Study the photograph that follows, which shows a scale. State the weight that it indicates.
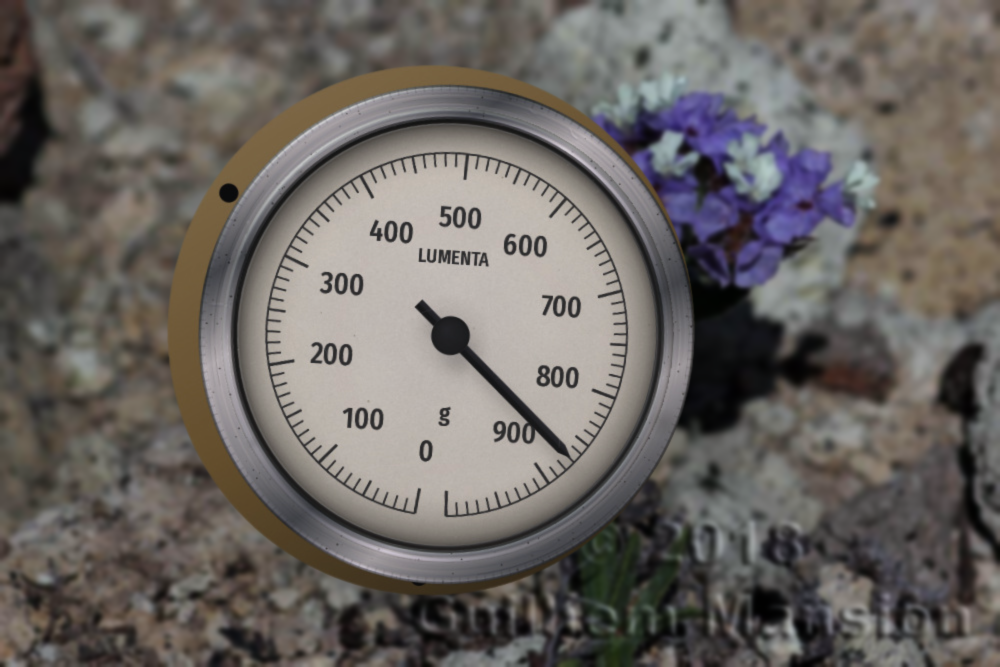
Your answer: 870 g
